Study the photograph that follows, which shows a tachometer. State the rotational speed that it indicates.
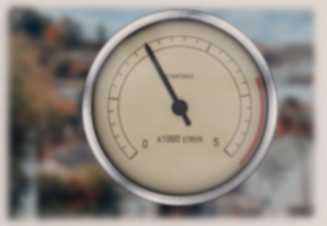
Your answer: 2000 rpm
